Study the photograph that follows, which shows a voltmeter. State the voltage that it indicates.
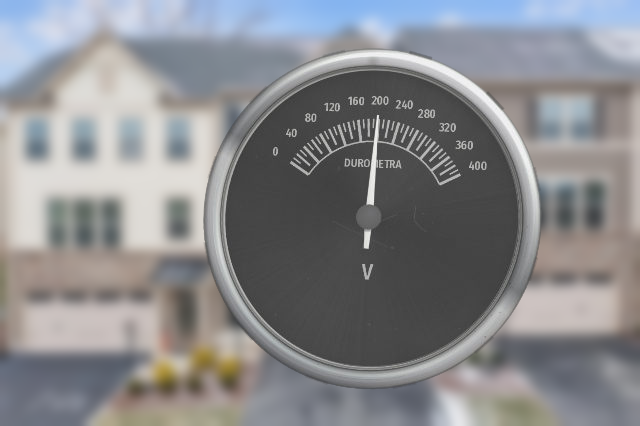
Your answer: 200 V
